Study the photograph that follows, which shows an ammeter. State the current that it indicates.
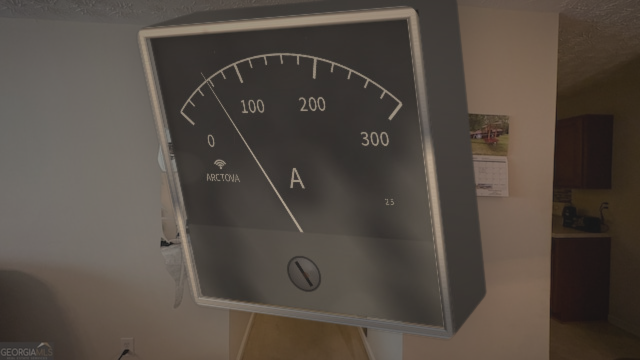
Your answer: 60 A
